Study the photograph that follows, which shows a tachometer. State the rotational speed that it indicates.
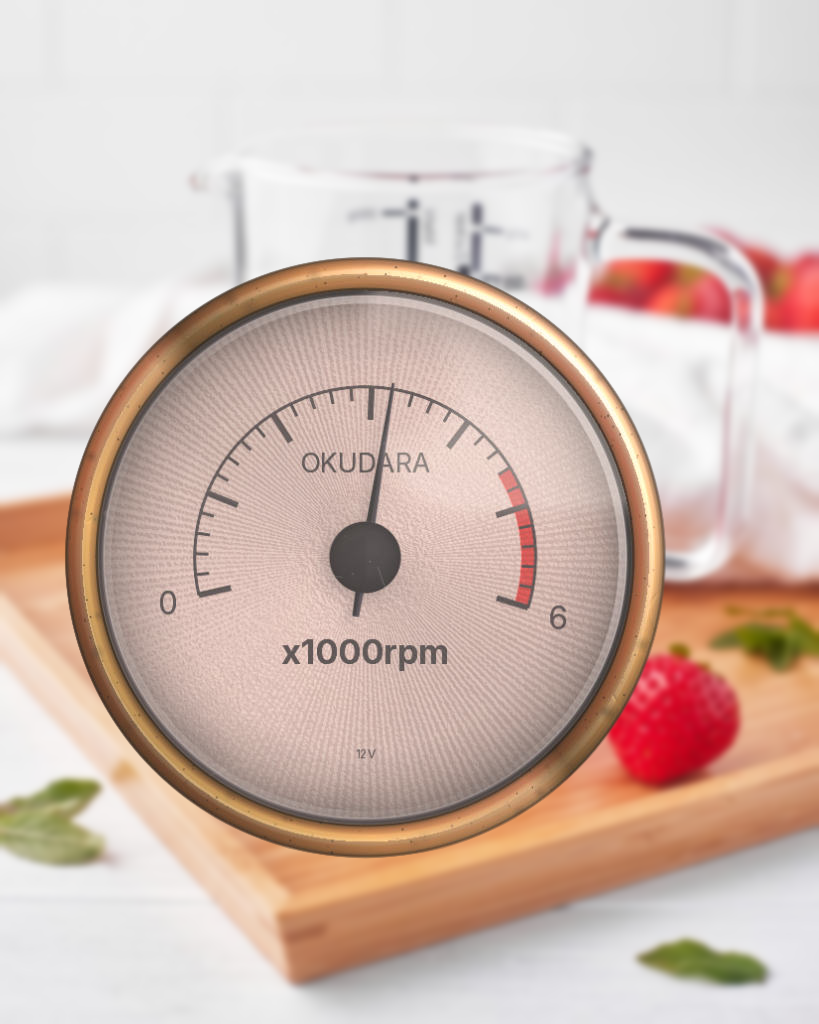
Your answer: 3200 rpm
